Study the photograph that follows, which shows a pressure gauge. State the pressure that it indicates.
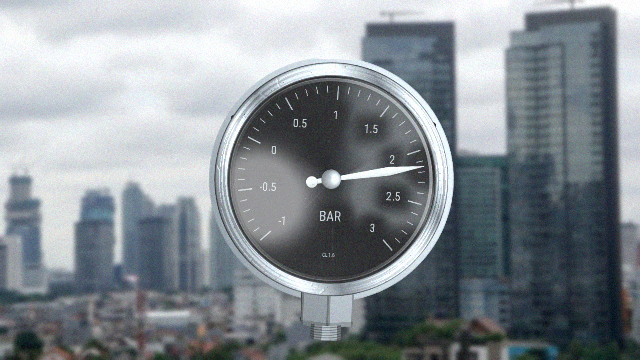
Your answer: 2.15 bar
